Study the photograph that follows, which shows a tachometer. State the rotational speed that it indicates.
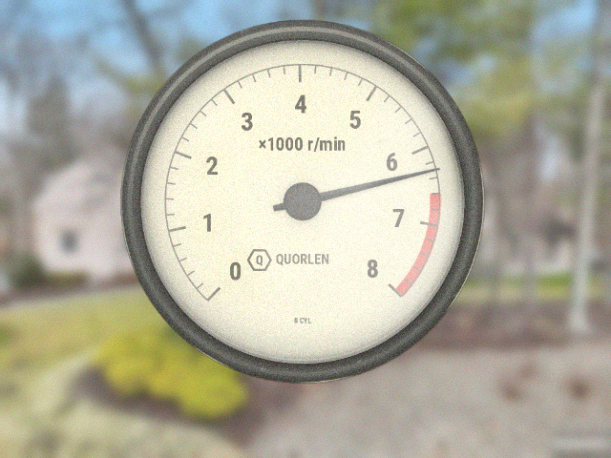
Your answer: 6300 rpm
